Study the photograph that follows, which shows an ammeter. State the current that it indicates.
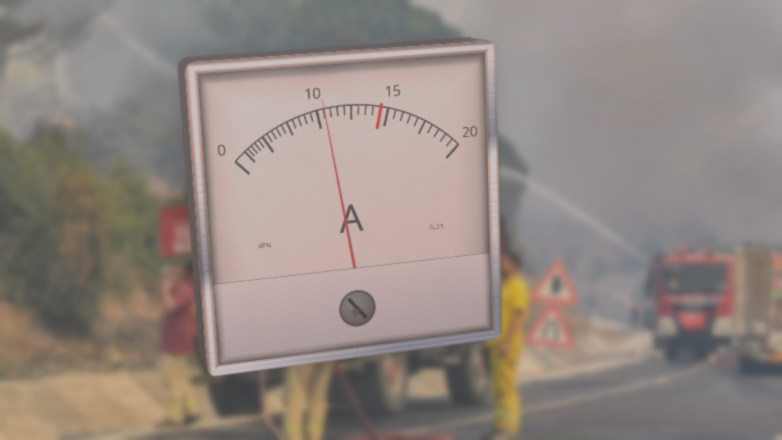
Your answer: 10.5 A
